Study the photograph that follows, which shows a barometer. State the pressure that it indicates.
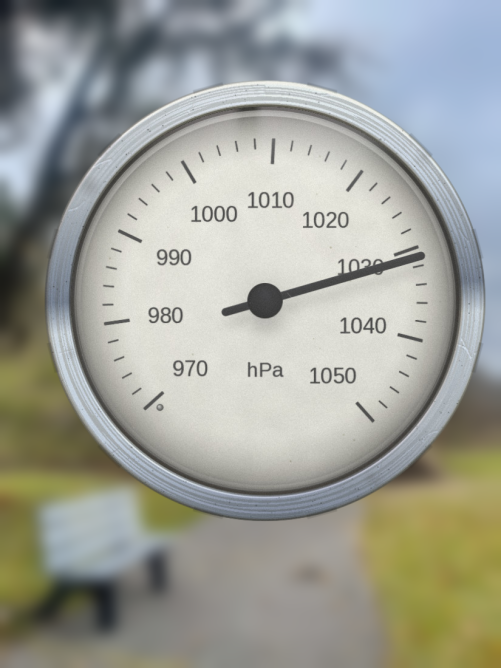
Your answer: 1031 hPa
